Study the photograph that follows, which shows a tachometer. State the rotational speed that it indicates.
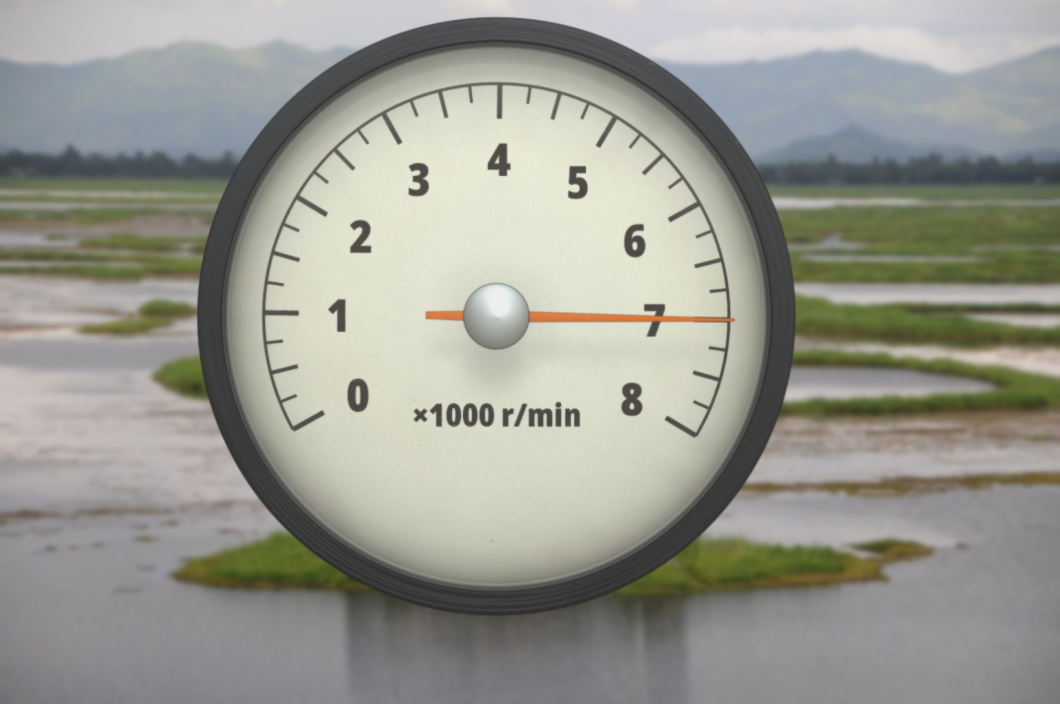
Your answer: 7000 rpm
